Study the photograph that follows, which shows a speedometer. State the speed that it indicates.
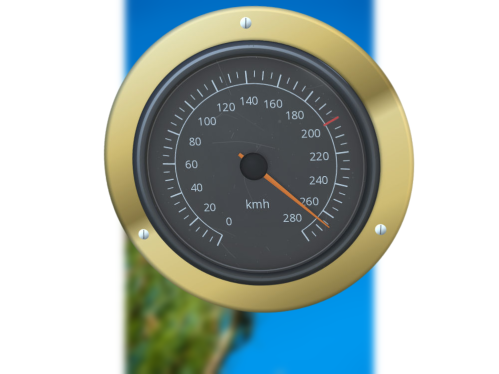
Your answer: 265 km/h
